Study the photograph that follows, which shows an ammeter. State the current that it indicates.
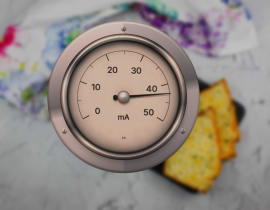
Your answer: 42.5 mA
